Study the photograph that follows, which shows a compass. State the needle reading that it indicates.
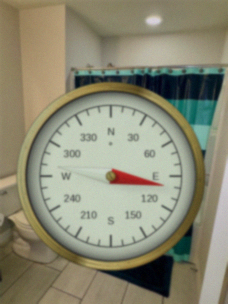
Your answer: 100 °
